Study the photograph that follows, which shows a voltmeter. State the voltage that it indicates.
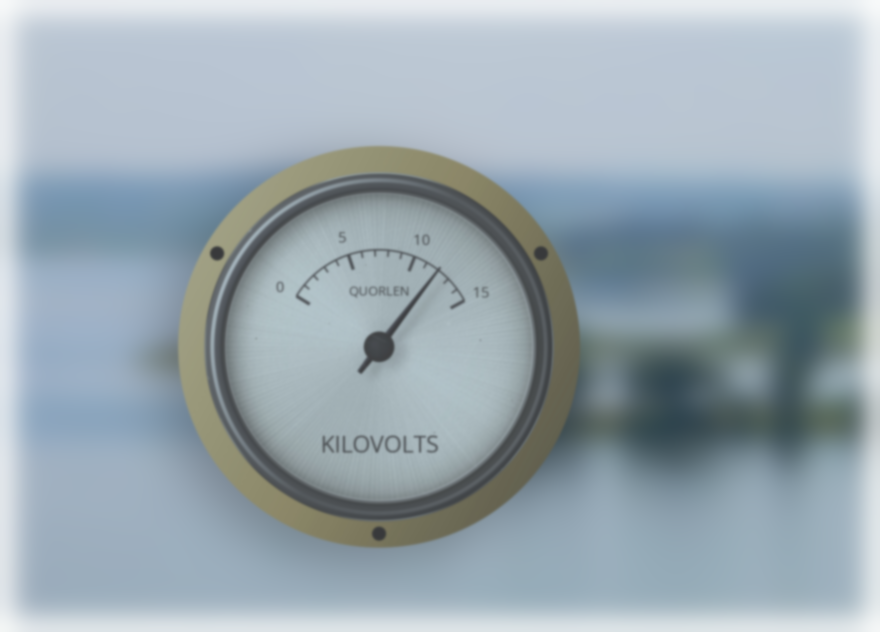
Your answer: 12 kV
